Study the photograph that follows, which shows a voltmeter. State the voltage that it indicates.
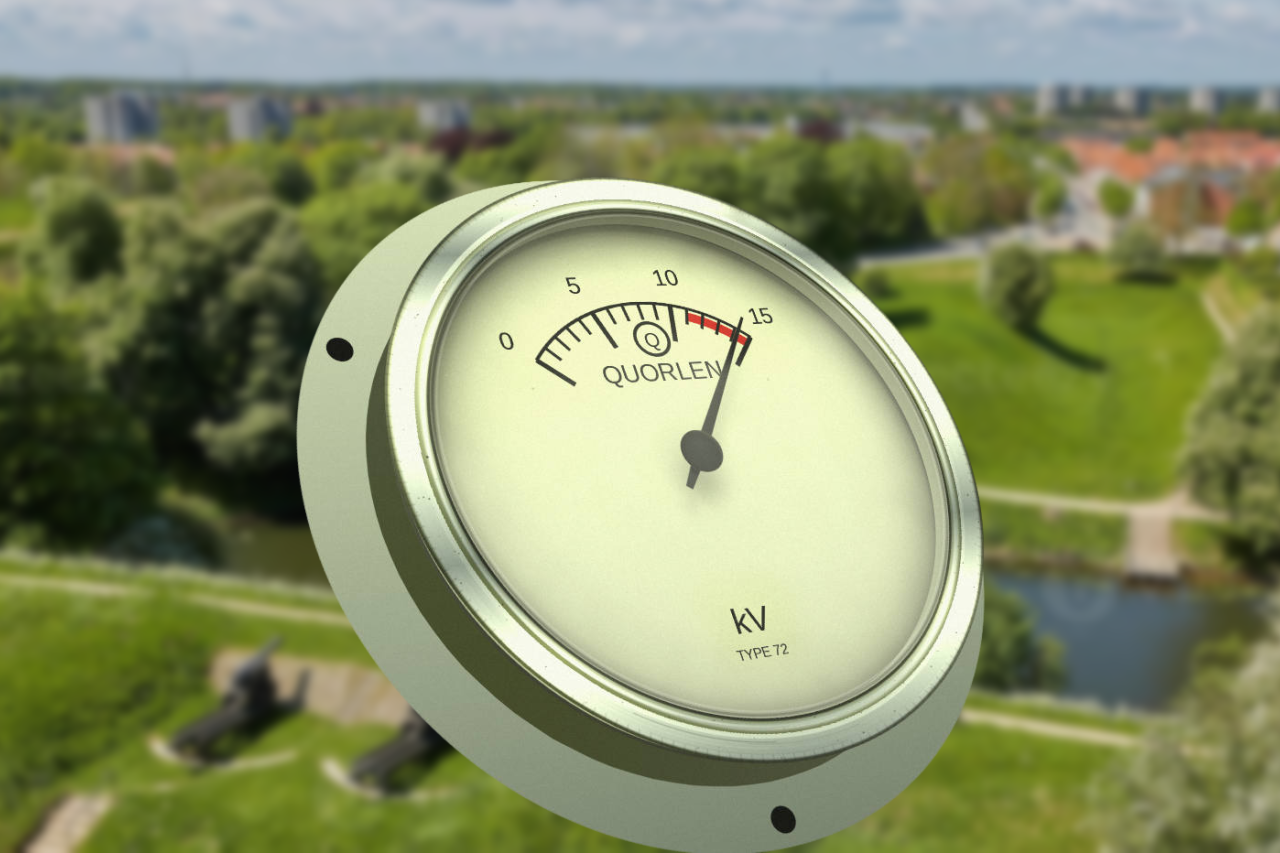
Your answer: 14 kV
